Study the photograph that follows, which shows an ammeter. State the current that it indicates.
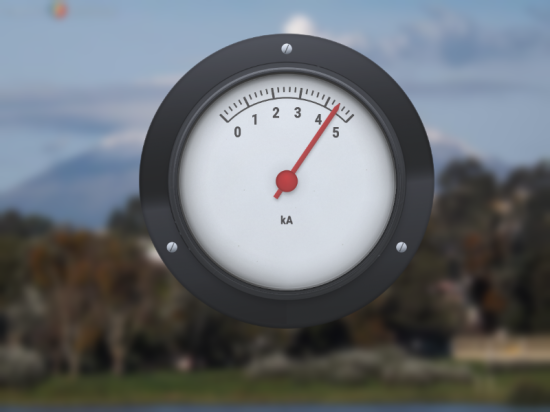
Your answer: 4.4 kA
